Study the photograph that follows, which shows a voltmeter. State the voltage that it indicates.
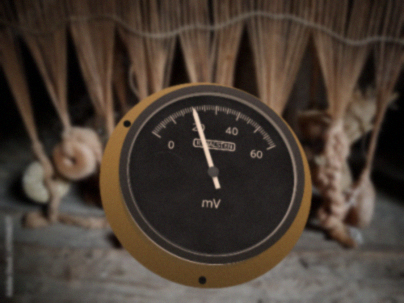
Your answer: 20 mV
